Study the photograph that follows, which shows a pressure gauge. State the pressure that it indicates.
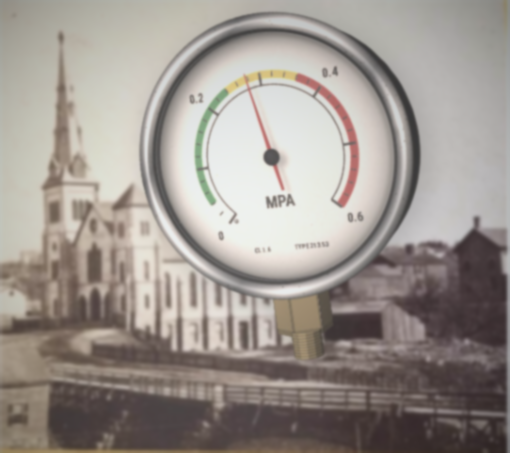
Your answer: 0.28 MPa
